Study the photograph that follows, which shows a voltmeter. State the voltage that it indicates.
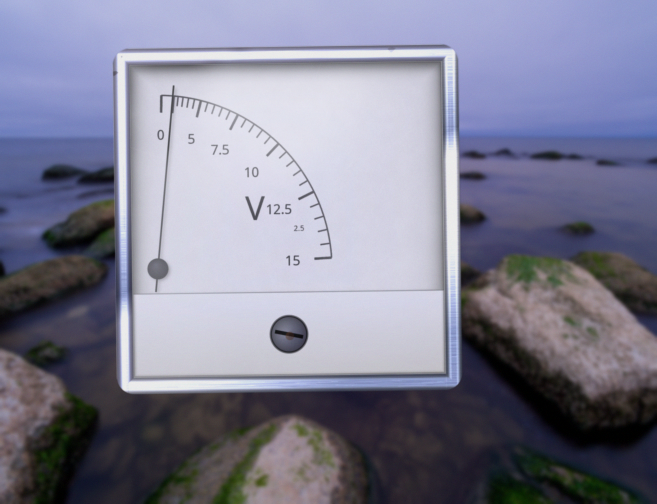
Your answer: 2.5 V
